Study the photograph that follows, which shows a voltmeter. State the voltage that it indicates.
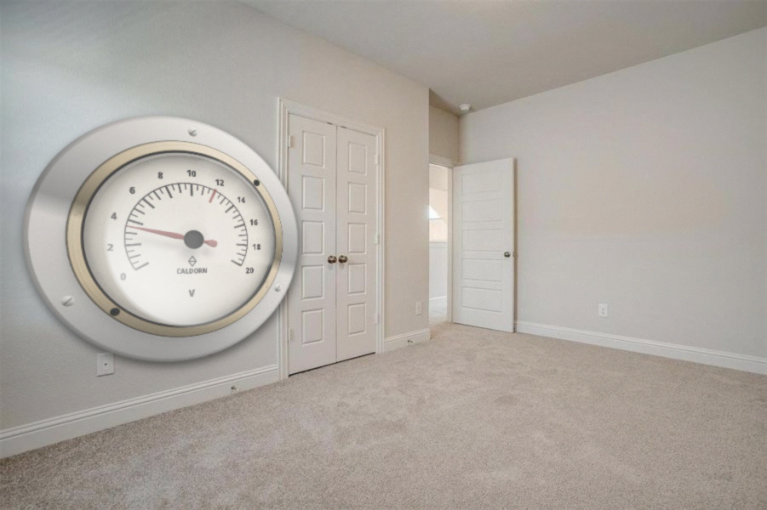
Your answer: 3.5 V
